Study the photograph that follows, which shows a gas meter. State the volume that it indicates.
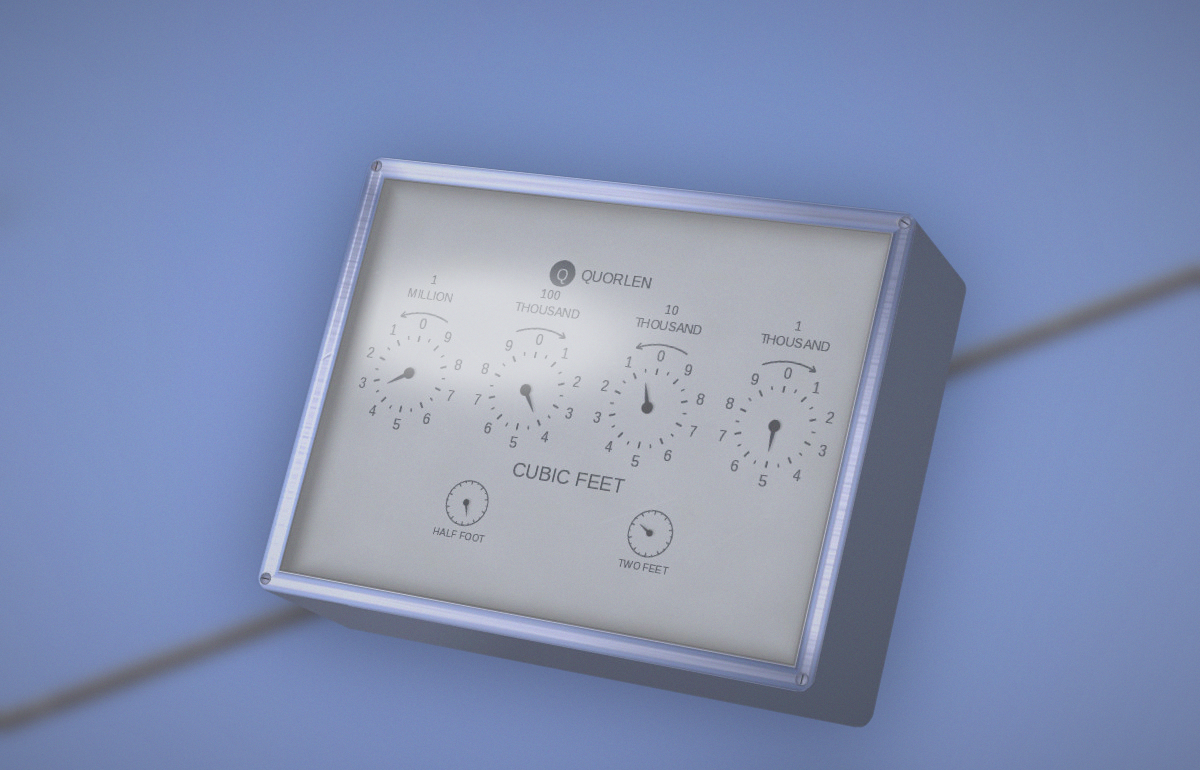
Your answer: 340500 ft³
